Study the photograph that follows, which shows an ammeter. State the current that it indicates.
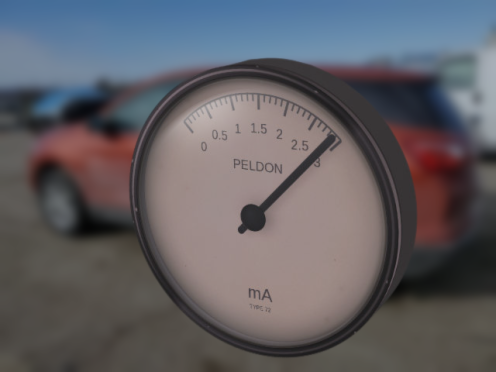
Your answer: 2.9 mA
